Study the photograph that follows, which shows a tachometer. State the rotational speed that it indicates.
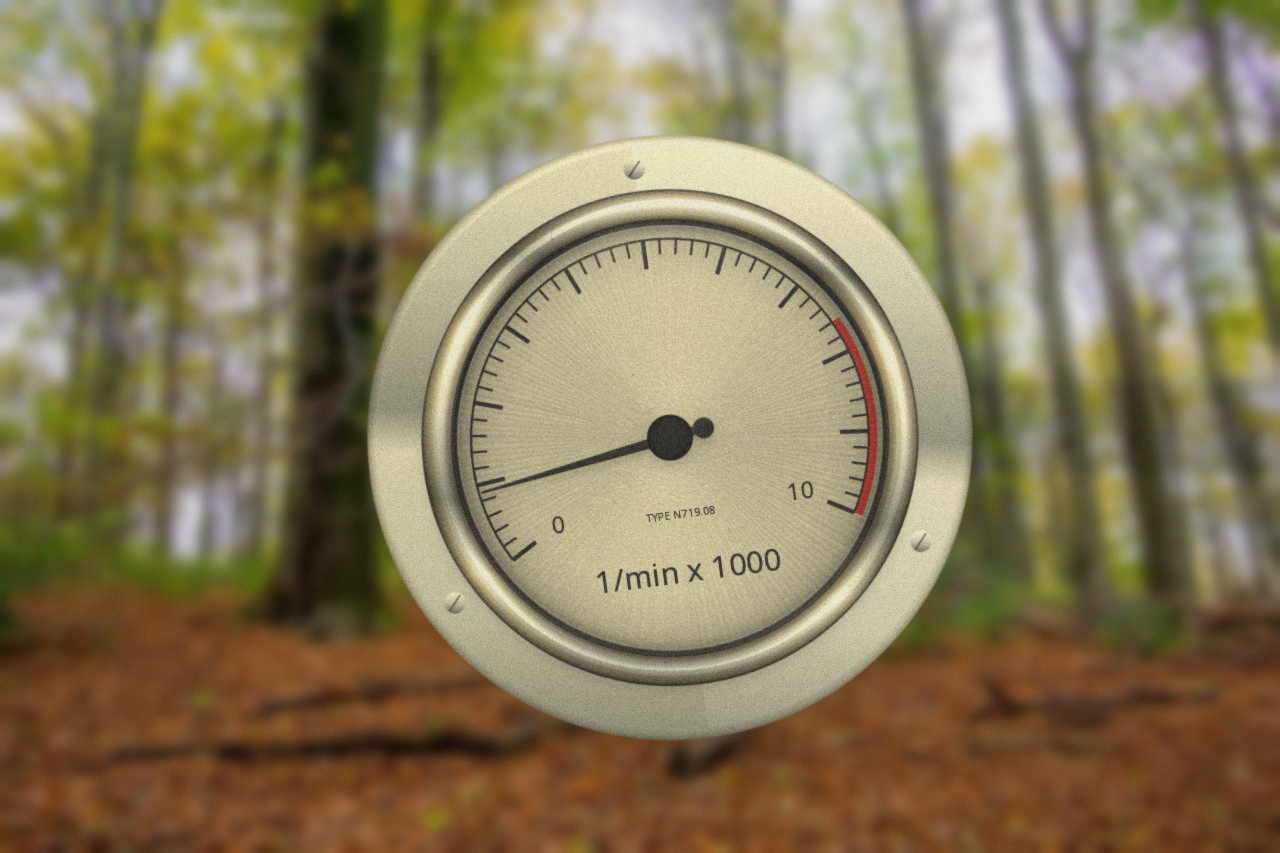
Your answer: 900 rpm
